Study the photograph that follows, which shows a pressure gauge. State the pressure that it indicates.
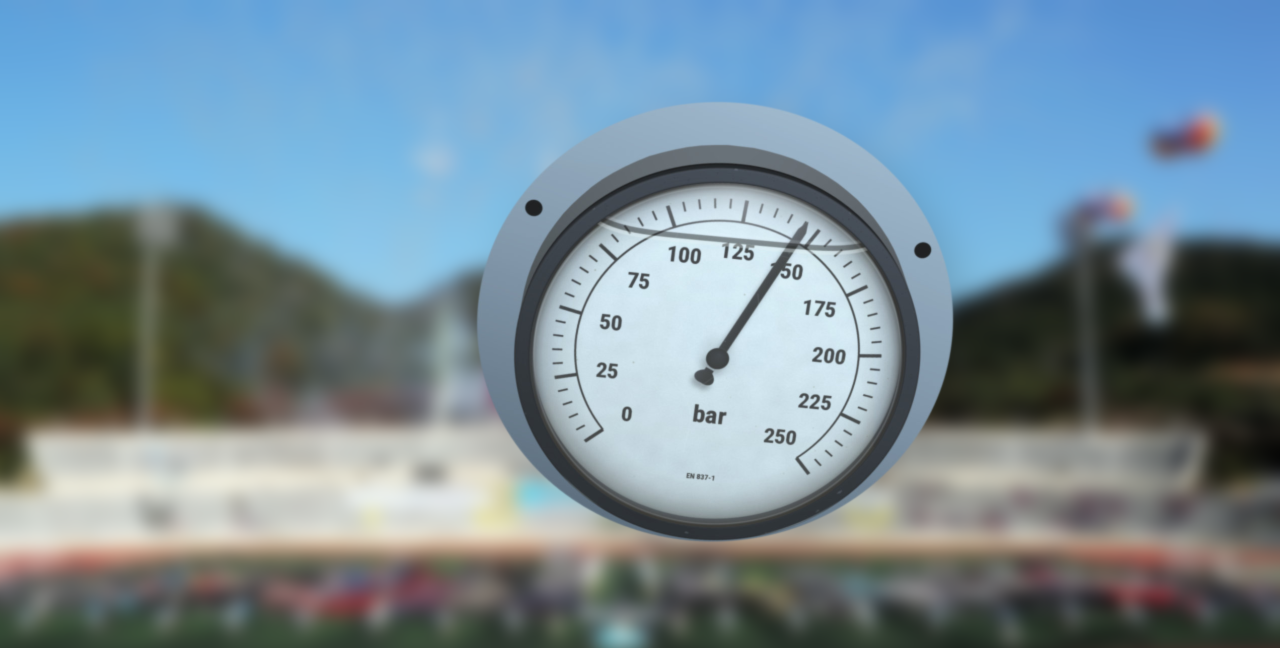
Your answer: 145 bar
